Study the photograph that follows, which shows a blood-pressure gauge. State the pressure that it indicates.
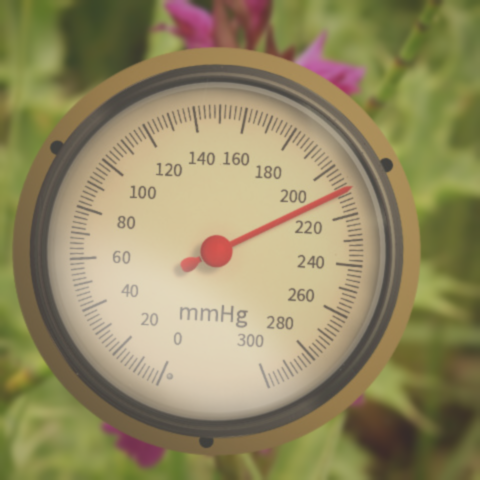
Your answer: 210 mmHg
